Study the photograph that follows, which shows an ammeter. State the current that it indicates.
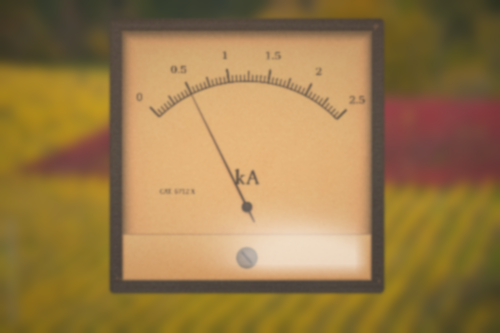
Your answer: 0.5 kA
